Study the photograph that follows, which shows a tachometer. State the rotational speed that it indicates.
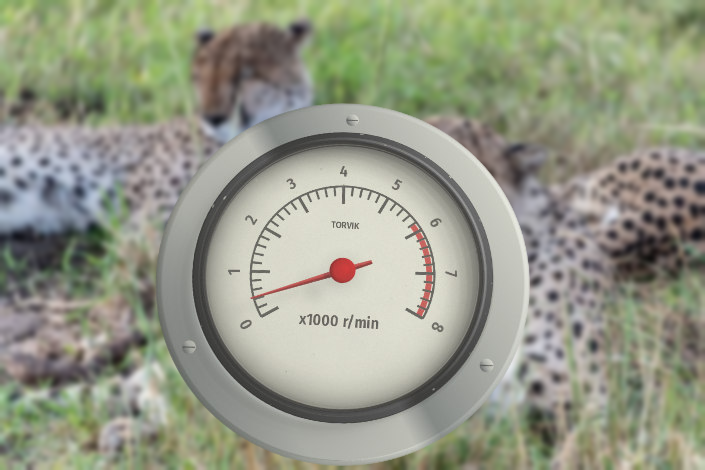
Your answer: 400 rpm
